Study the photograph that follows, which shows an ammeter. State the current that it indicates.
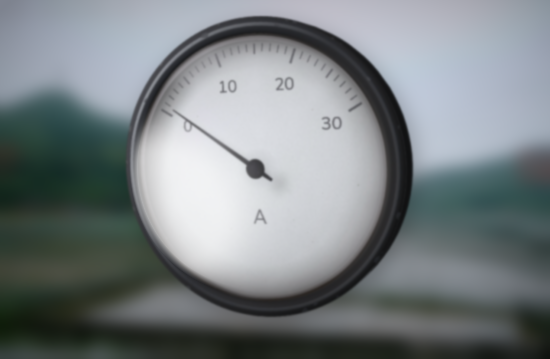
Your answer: 1 A
